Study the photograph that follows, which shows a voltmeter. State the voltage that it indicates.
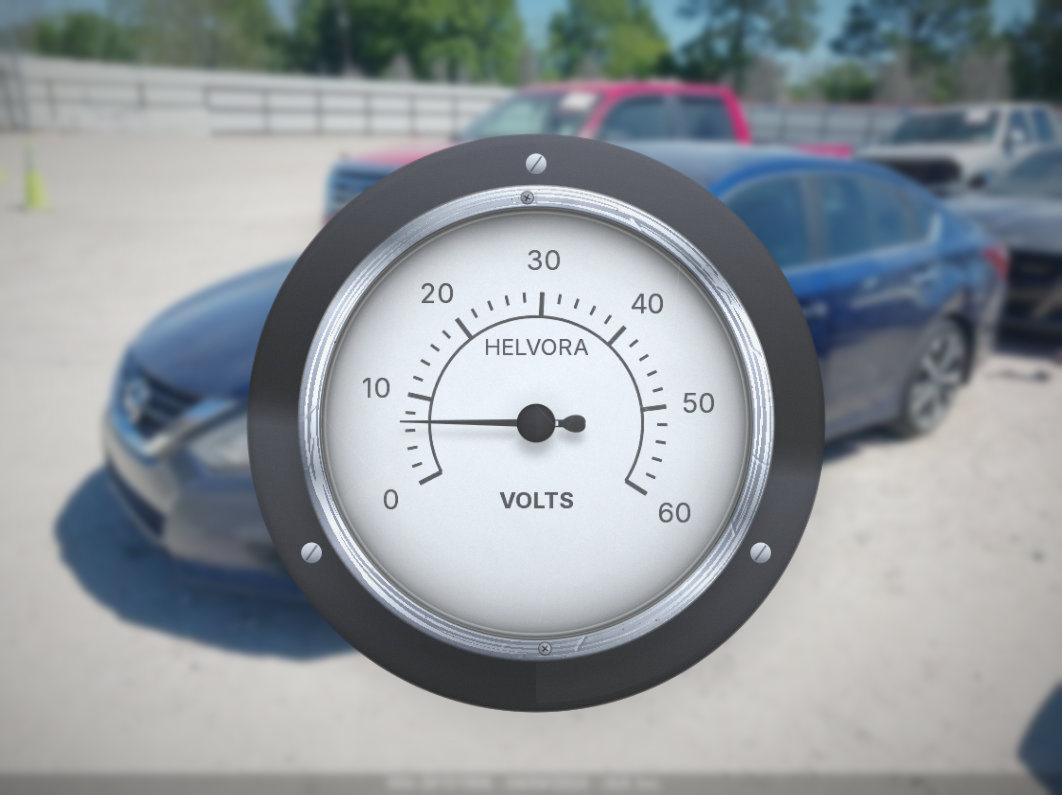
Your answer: 7 V
